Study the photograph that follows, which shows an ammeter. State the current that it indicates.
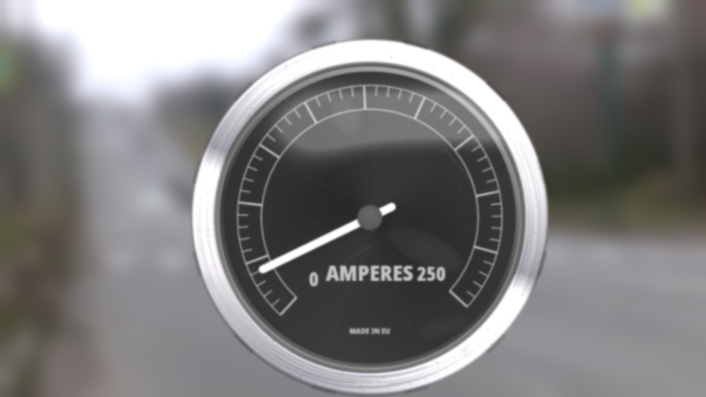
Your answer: 20 A
